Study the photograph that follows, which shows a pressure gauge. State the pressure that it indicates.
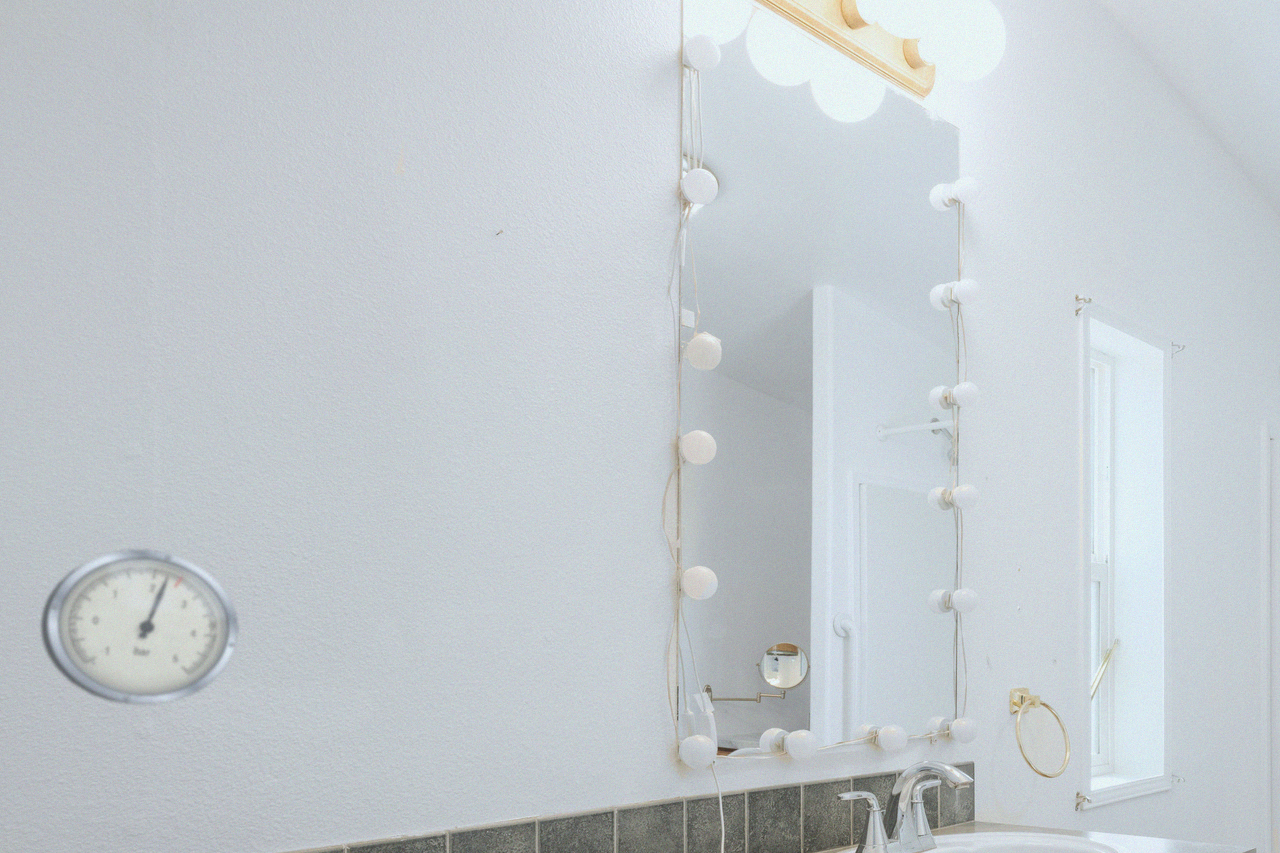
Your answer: 2.25 bar
